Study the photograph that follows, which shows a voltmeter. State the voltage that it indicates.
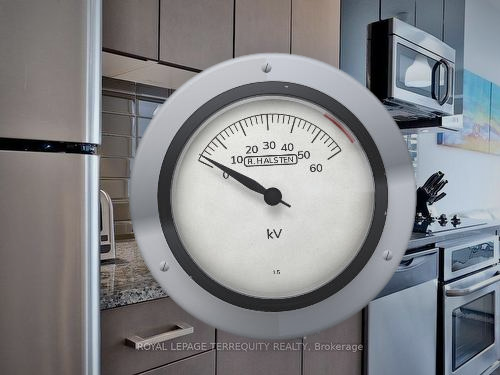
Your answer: 2 kV
